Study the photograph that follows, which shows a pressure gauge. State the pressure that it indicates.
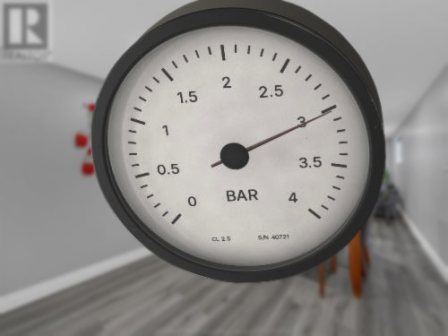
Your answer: 3 bar
